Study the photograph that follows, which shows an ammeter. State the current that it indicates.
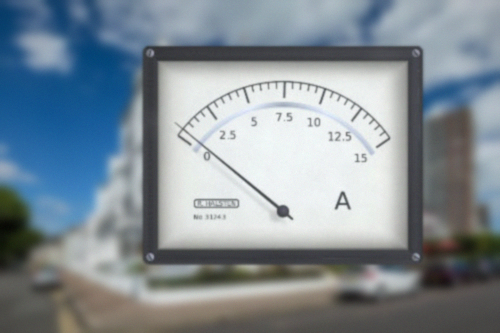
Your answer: 0.5 A
